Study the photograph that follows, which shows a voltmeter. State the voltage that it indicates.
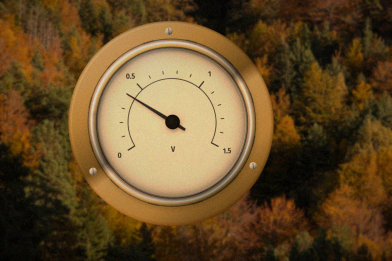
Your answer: 0.4 V
